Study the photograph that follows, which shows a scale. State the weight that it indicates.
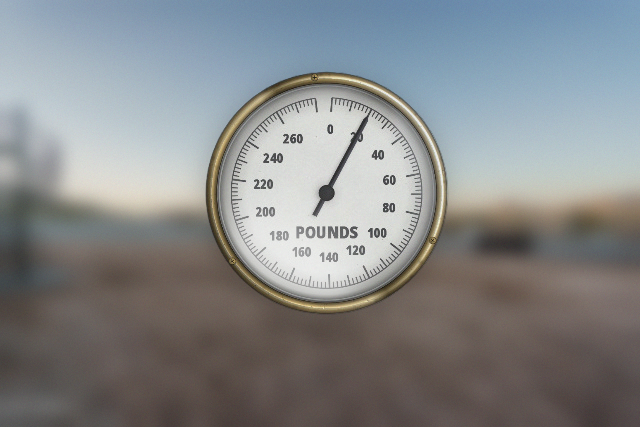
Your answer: 20 lb
